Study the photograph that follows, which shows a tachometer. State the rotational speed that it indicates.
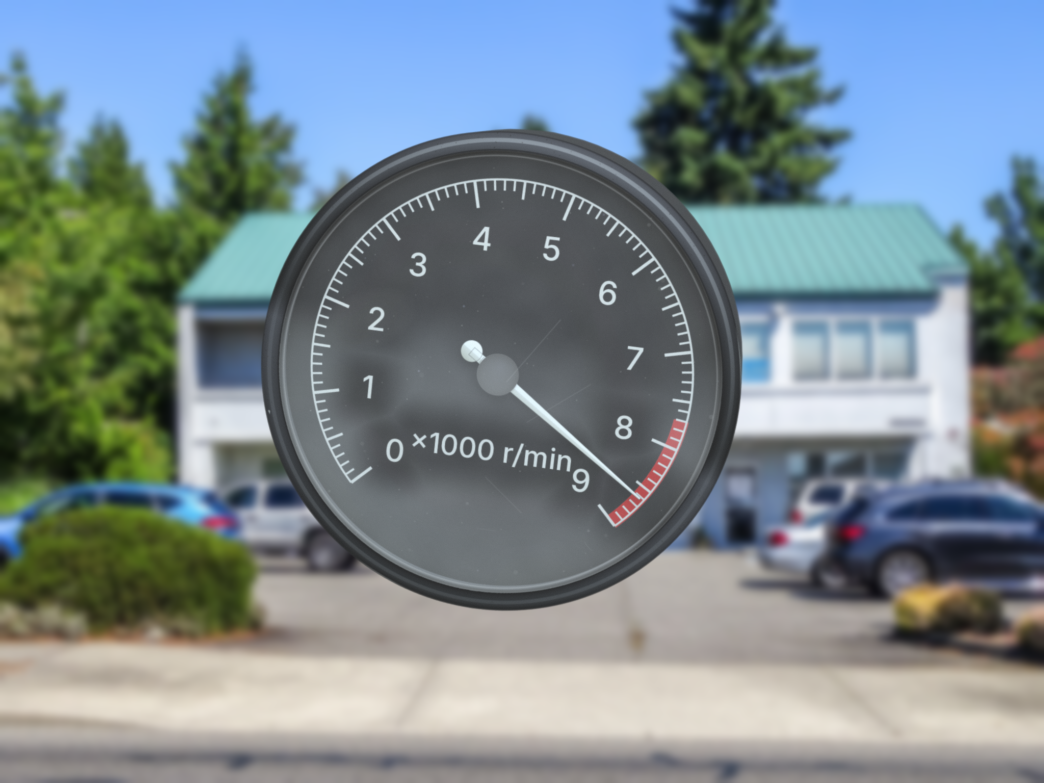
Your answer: 8600 rpm
